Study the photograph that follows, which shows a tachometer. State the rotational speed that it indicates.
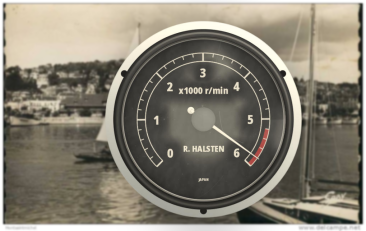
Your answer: 5800 rpm
